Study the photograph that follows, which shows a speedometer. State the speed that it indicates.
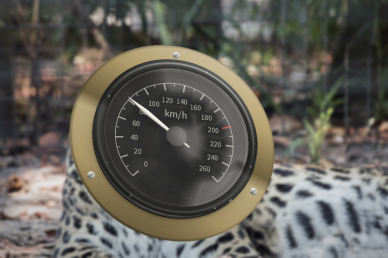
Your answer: 80 km/h
